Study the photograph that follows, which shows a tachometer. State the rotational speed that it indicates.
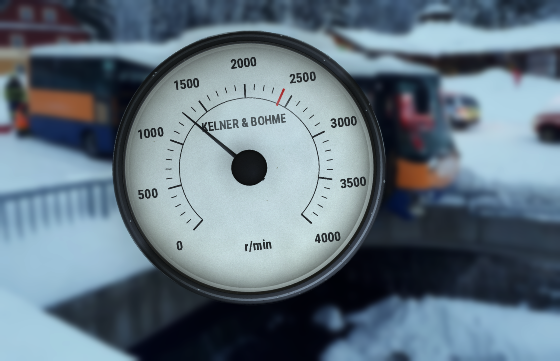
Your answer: 1300 rpm
